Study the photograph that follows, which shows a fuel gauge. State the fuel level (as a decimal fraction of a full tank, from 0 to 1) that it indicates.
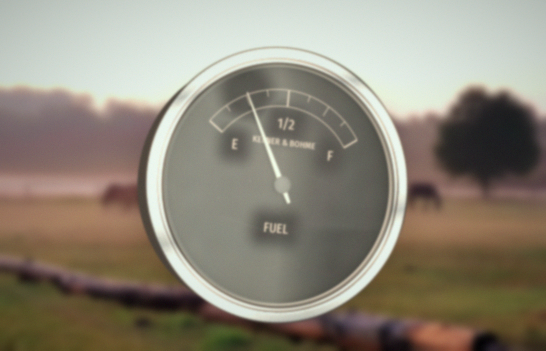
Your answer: 0.25
